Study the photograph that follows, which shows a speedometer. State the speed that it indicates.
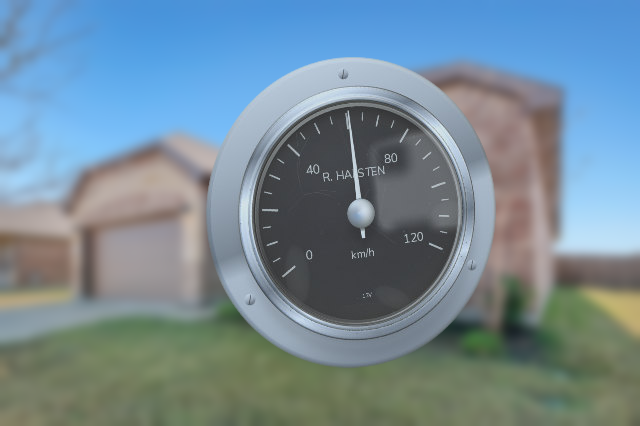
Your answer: 60 km/h
